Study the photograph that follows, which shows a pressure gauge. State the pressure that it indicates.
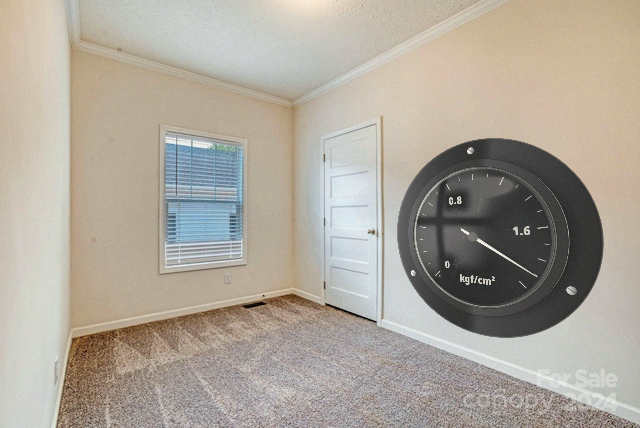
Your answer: 1.9 kg/cm²
